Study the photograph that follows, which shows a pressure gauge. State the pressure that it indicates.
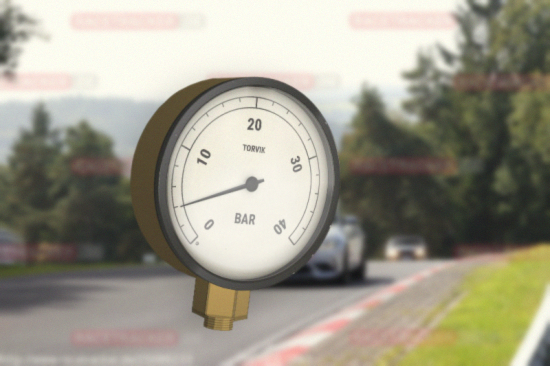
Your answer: 4 bar
